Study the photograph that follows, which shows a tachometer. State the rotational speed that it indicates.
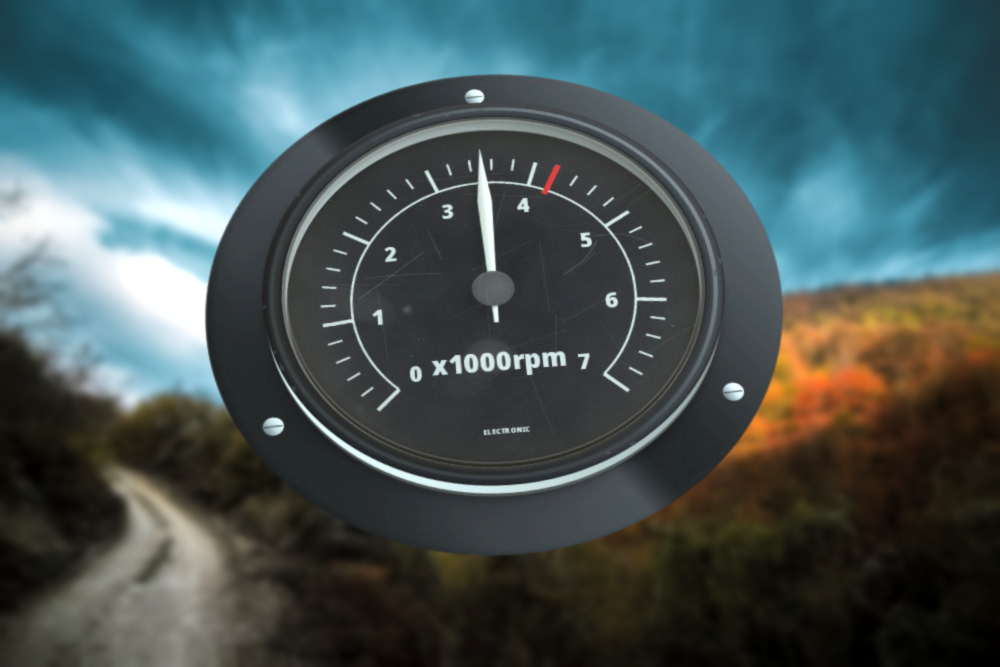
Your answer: 3500 rpm
